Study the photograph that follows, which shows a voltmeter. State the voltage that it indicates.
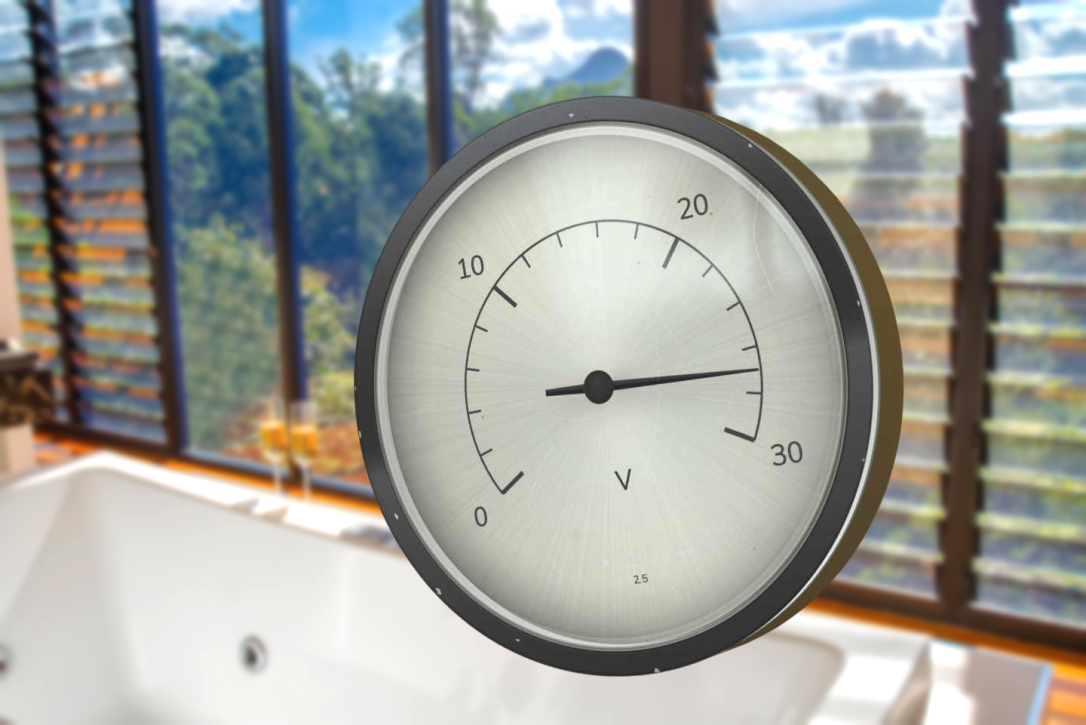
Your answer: 27 V
